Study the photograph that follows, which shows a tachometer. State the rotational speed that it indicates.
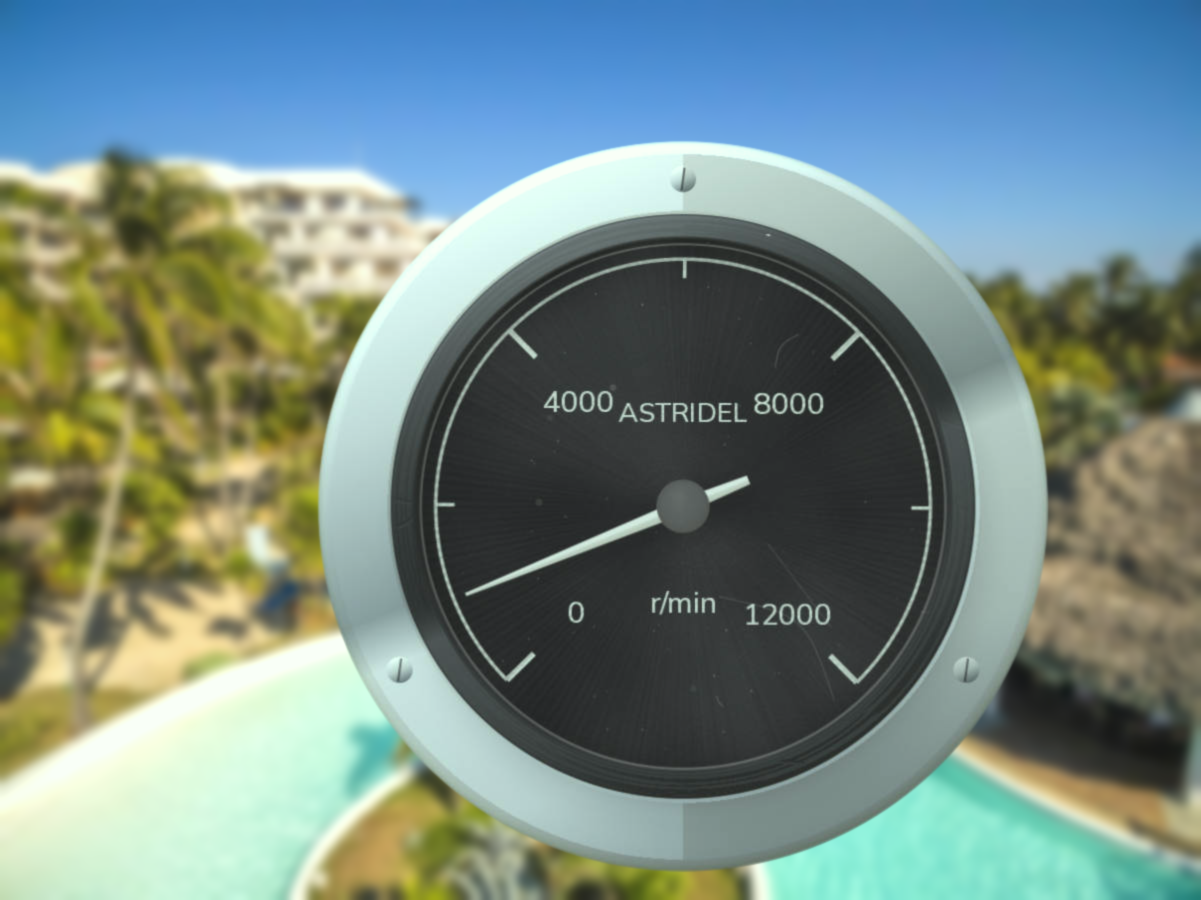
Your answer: 1000 rpm
